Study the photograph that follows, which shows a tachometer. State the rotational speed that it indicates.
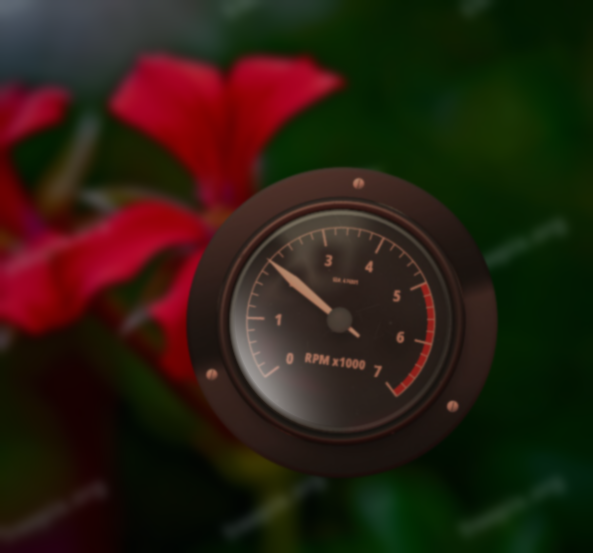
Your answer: 2000 rpm
